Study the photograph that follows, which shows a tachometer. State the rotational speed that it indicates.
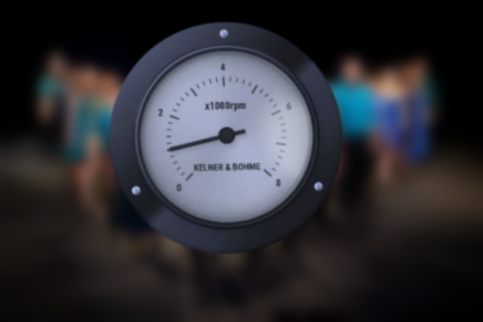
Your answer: 1000 rpm
